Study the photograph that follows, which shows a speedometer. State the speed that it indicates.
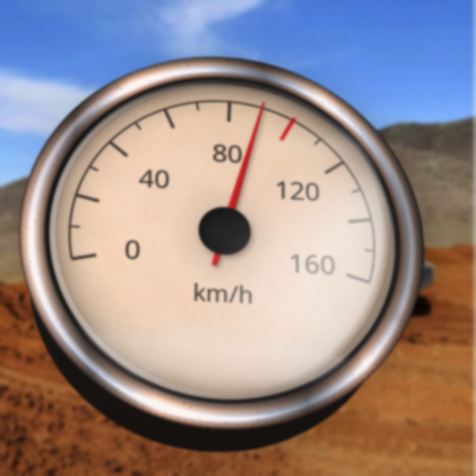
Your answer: 90 km/h
